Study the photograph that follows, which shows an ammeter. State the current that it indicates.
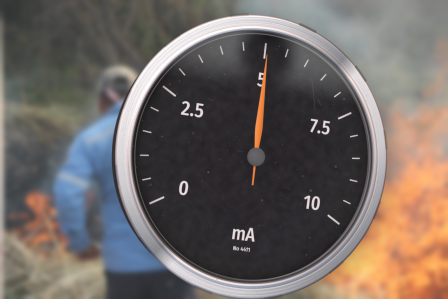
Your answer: 5 mA
